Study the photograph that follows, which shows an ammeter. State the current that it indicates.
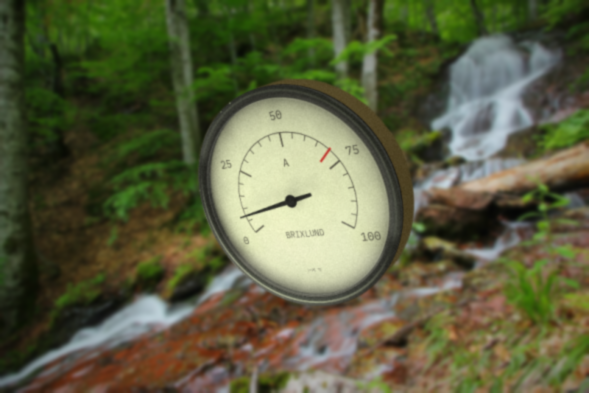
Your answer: 7.5 A
